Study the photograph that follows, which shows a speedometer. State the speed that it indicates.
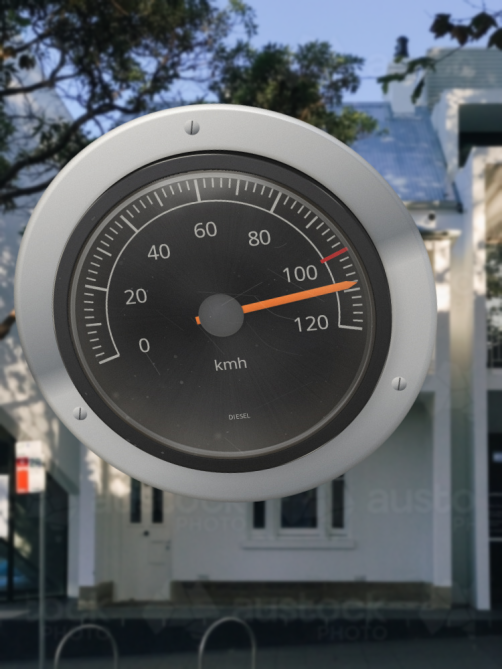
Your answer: 108 km/h
